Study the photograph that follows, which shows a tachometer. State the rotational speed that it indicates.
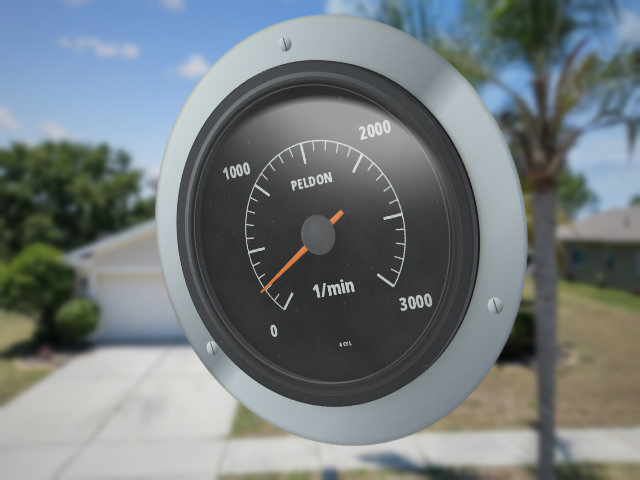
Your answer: 200 rpm
